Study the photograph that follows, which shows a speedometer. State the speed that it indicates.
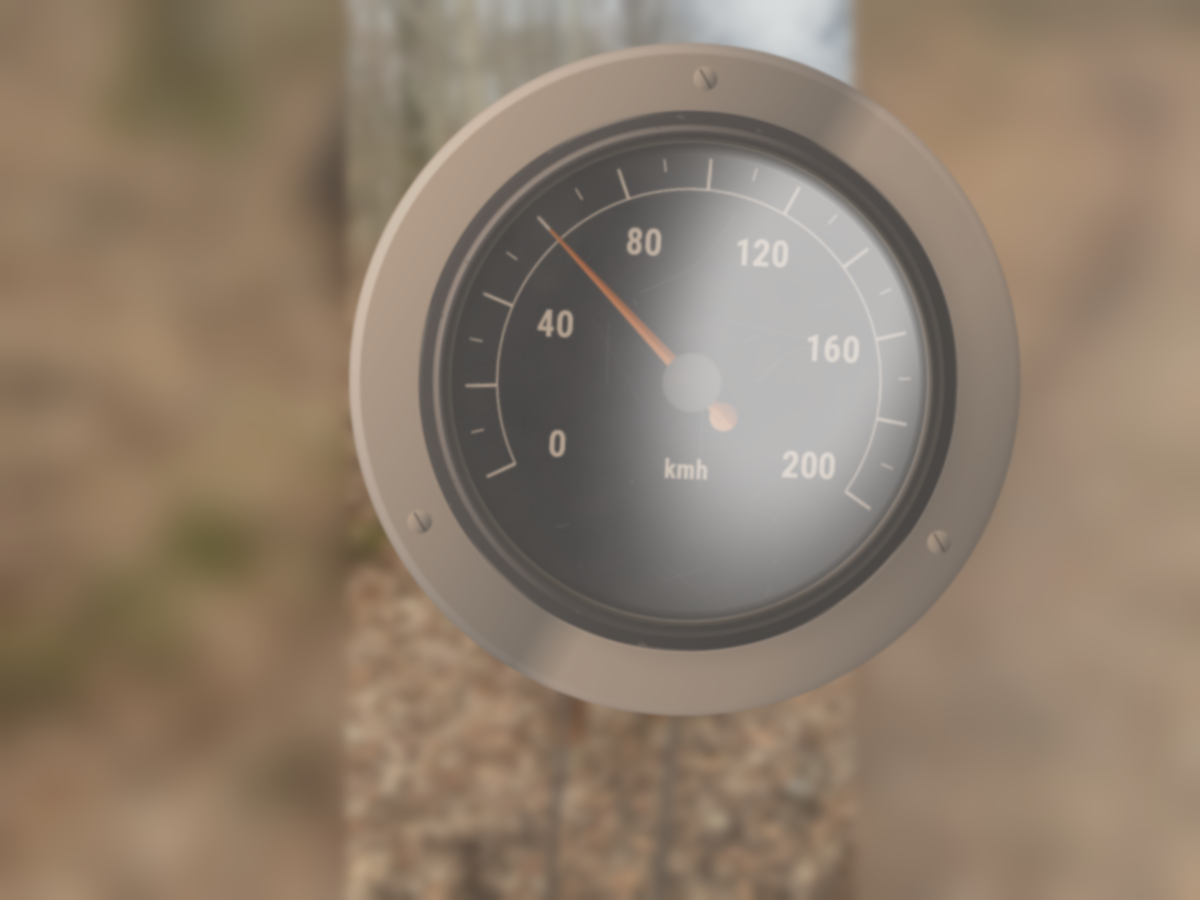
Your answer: 60 km/h
